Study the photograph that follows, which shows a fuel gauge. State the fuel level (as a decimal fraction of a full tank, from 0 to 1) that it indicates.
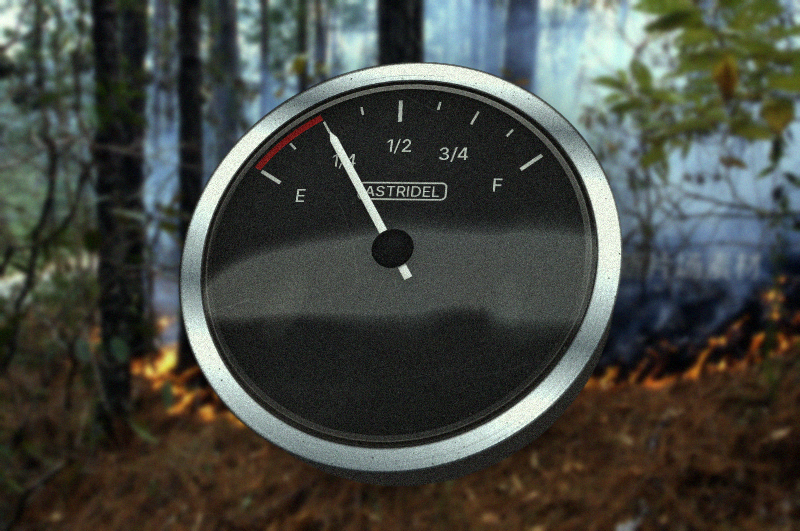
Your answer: 0.25
